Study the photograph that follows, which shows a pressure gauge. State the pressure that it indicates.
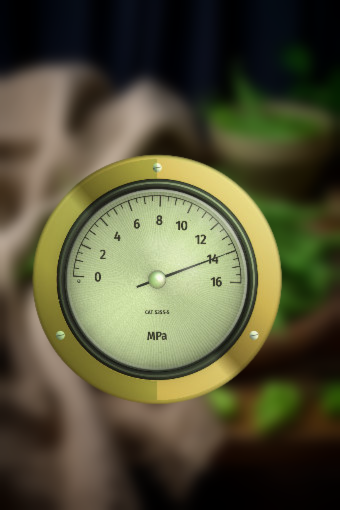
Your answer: 14 MPa
